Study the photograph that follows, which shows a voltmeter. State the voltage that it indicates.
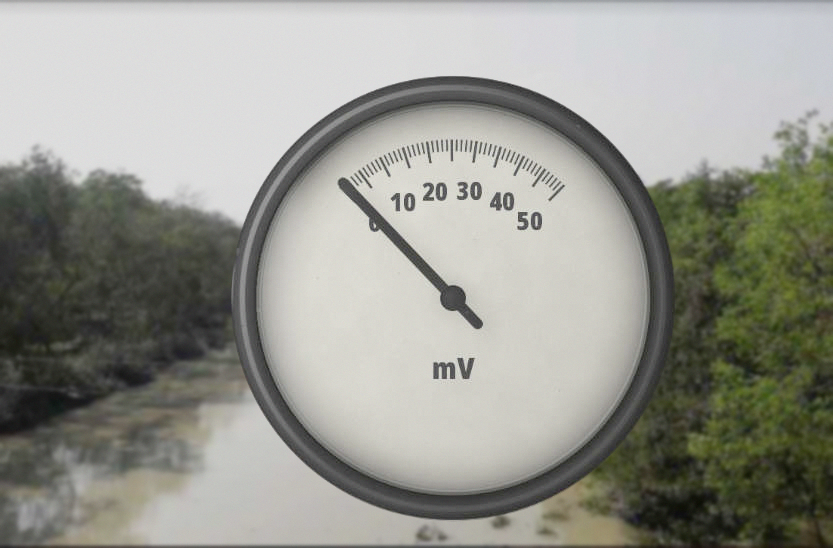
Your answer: 1 mV
